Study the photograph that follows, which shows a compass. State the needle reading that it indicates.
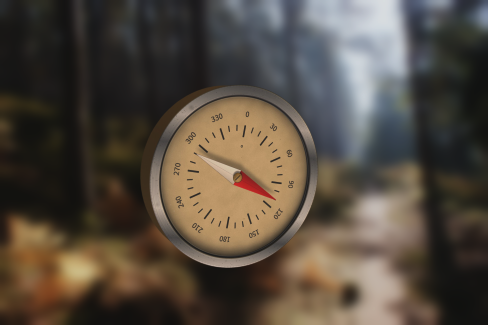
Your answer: 110 °
